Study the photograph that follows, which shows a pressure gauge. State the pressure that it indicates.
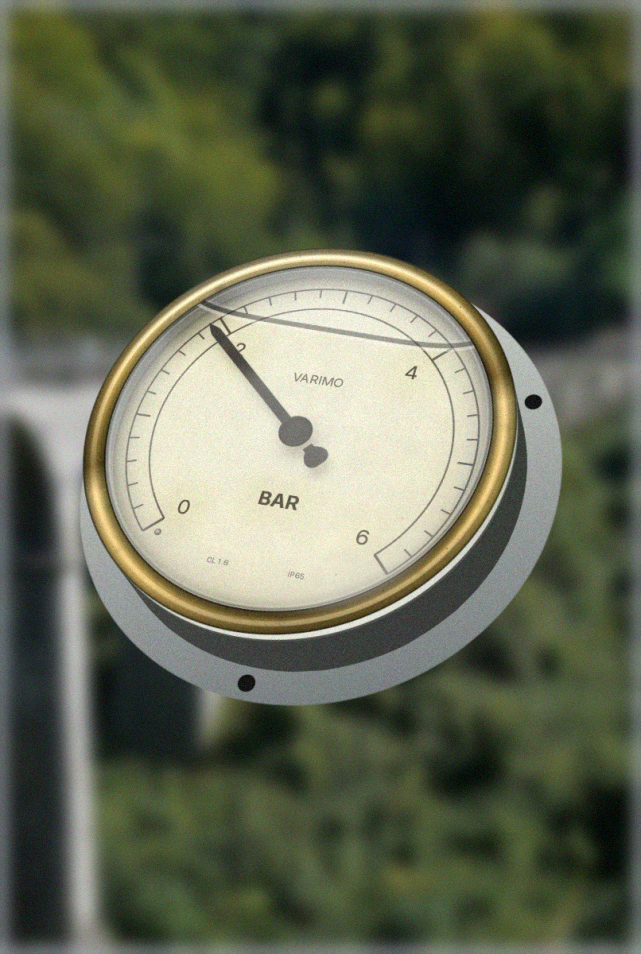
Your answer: 1.9 bar
